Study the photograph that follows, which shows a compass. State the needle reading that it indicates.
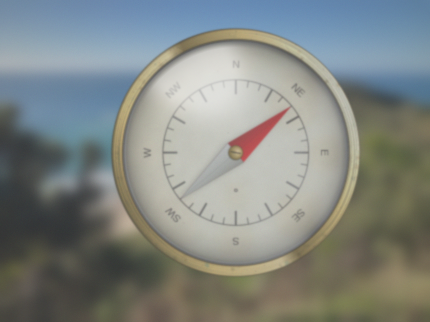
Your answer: 50 °
